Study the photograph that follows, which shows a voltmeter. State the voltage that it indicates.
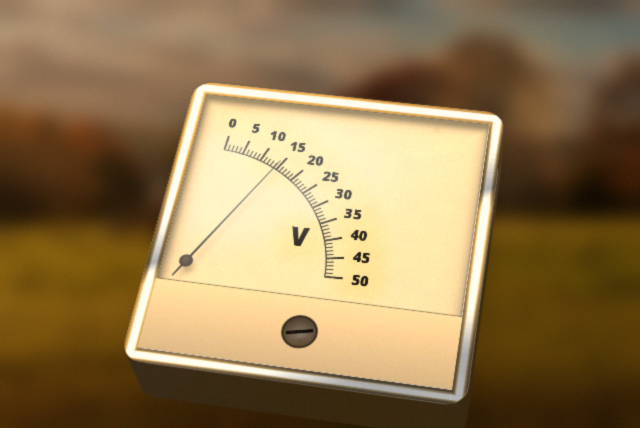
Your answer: 15 V
